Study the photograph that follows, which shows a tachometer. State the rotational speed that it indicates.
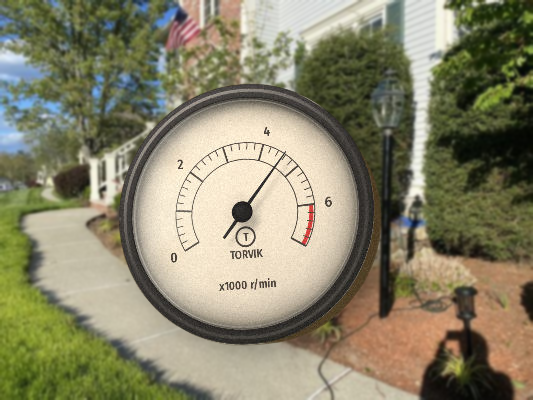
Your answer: 4600 rpm
